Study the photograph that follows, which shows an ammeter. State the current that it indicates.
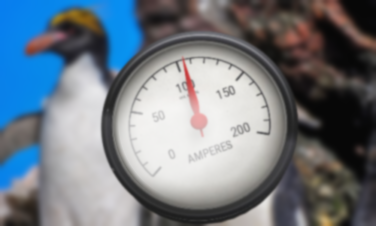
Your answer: 105 A
